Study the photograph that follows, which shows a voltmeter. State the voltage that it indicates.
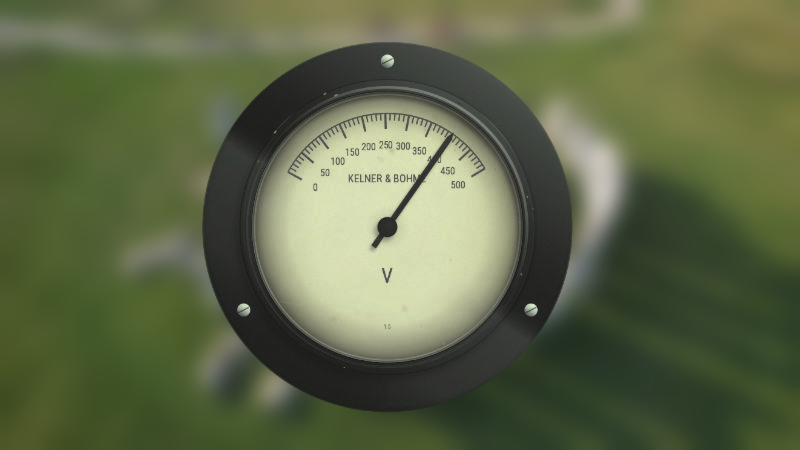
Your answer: 400 V
